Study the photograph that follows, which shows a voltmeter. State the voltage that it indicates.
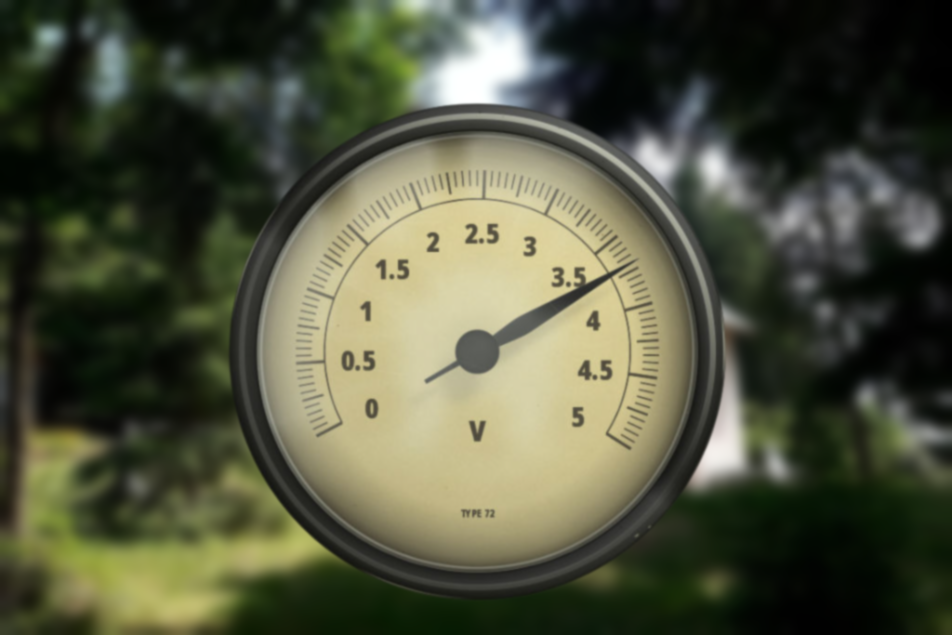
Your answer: 3.7 V
